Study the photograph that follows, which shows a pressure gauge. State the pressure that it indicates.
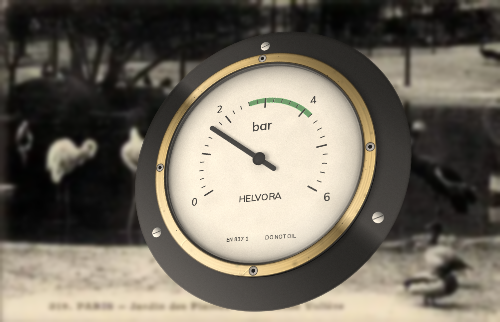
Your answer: 1.6 bar
